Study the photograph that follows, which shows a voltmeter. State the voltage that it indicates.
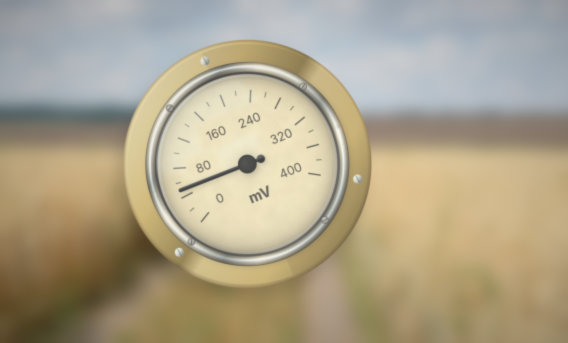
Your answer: 50 mV
